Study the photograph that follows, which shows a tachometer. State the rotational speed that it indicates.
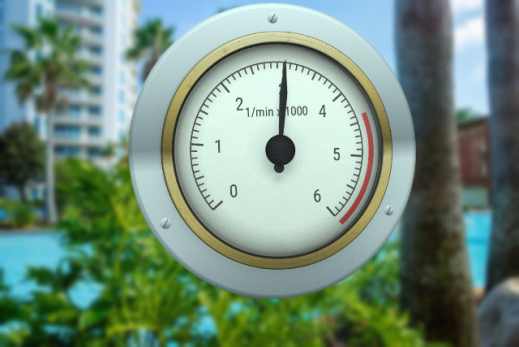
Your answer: 3000 rpm
